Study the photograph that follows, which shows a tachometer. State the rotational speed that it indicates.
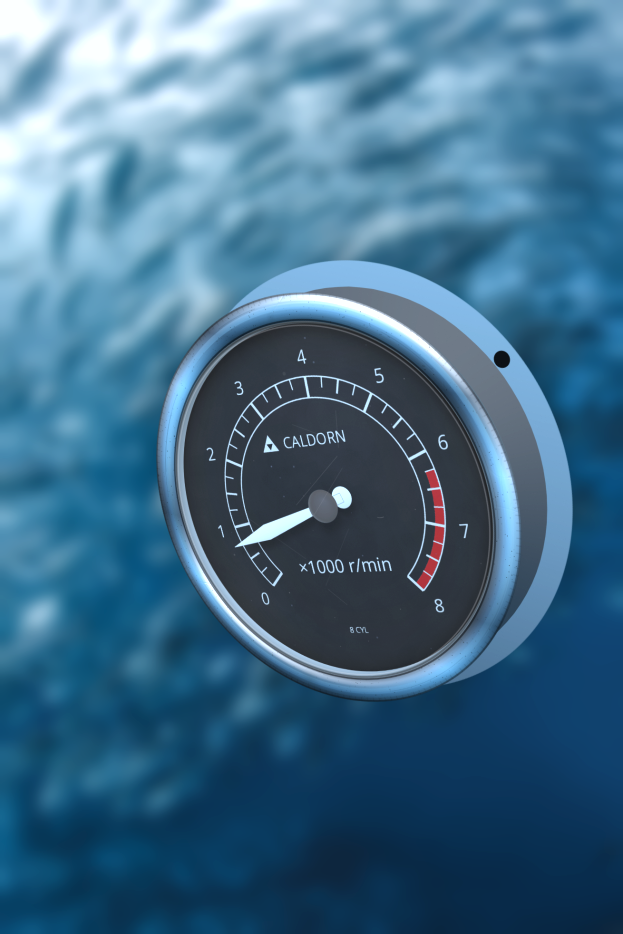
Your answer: 750 rpm
